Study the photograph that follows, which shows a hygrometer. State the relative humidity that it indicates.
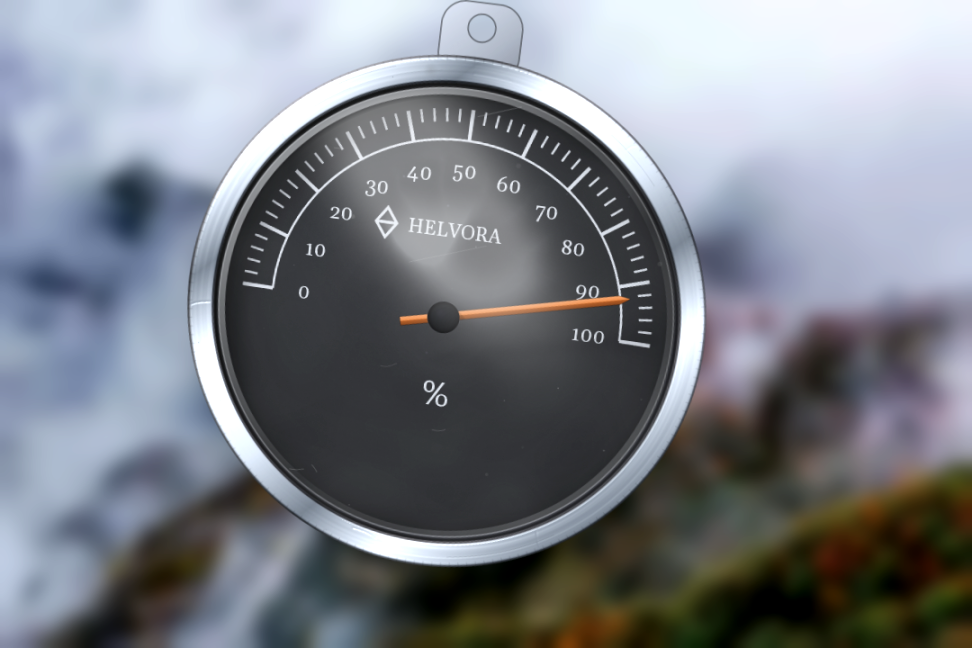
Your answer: 92 %
